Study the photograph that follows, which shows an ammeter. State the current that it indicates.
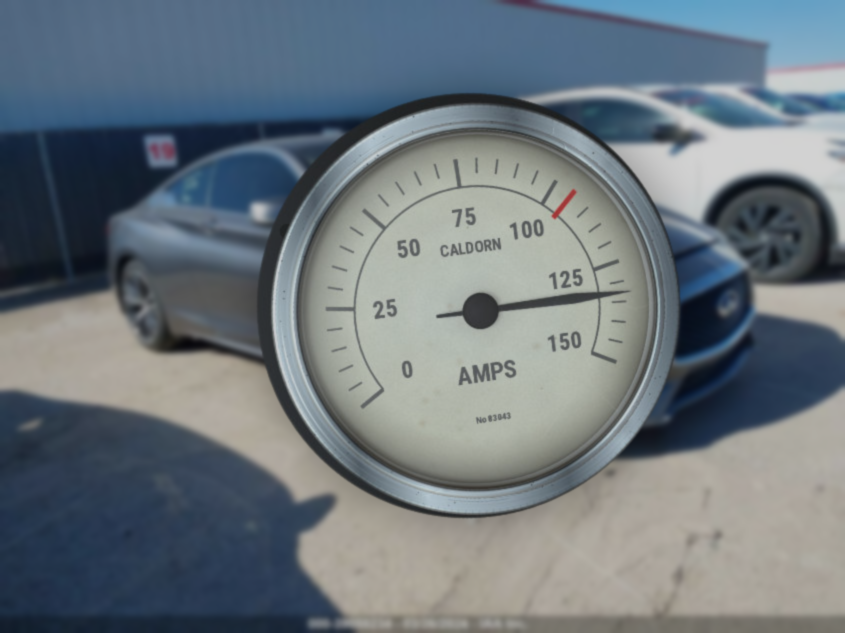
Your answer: 132.5 A
